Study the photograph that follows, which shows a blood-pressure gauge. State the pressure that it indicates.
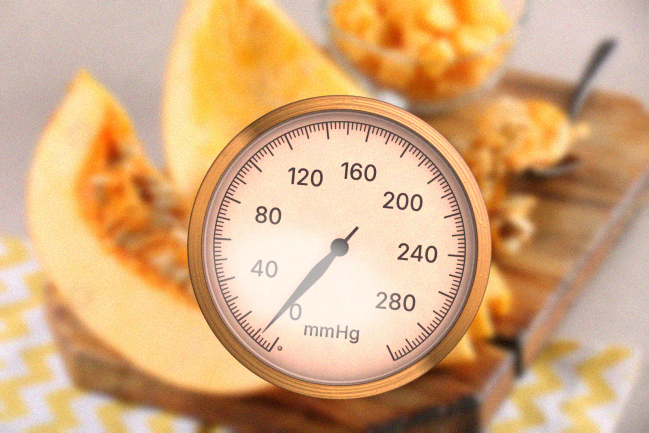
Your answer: 8 mmHg
